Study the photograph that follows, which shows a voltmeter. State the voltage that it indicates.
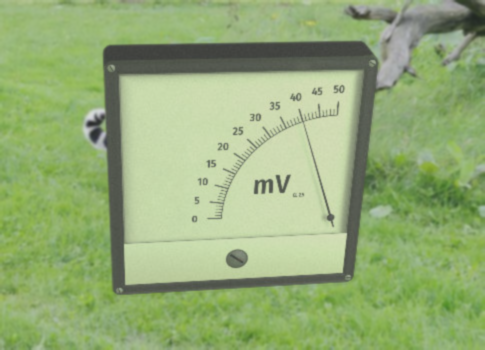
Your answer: 40 mV
